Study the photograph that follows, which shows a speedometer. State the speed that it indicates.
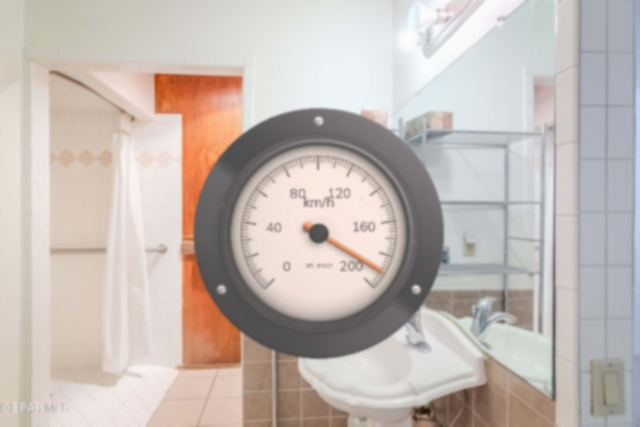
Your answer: 190 km/h
